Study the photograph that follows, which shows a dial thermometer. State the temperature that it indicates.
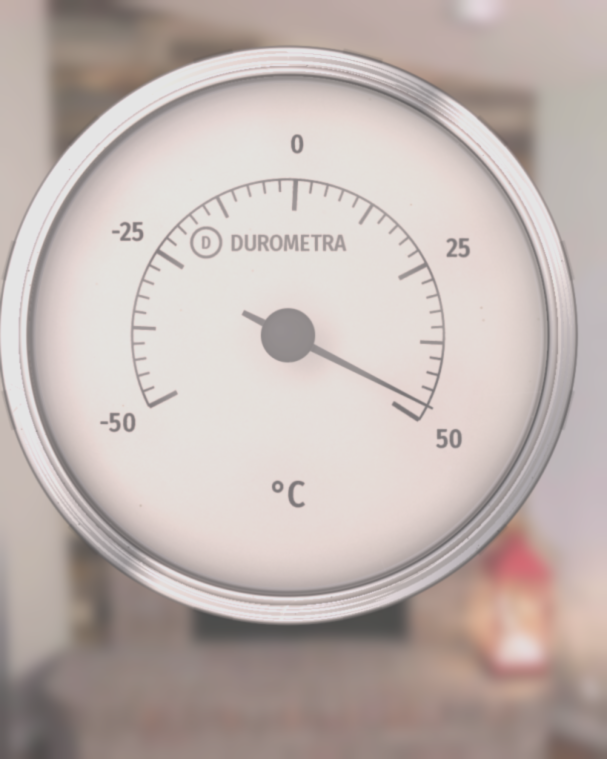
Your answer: 47.5 °C
